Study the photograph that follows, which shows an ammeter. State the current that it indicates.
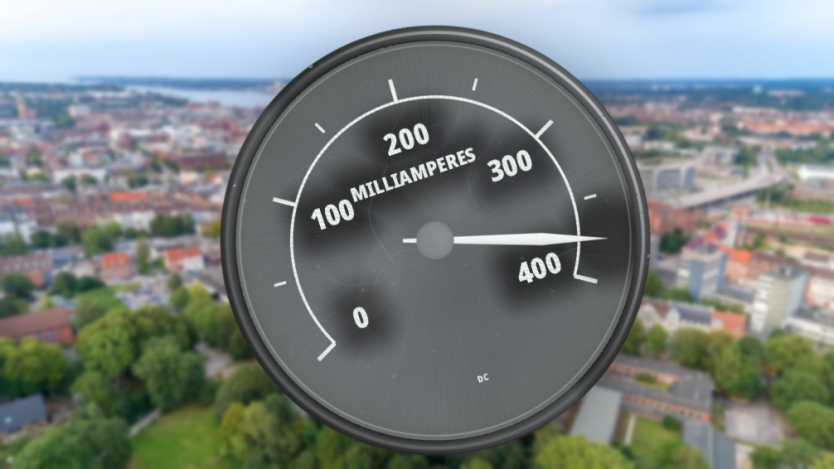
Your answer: 375 mA
